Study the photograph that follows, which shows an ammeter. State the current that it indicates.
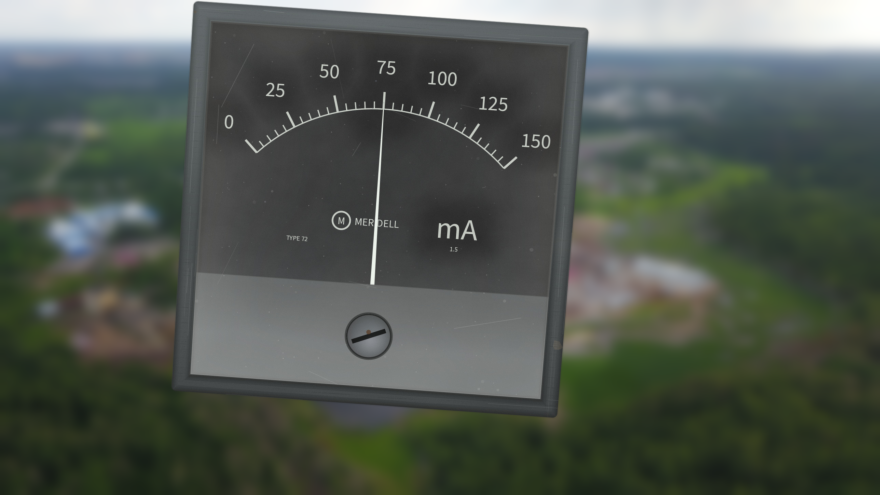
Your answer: 75 mA
